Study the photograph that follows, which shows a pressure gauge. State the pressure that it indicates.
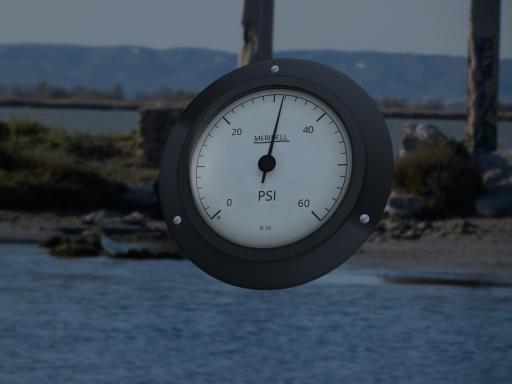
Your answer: 32 psi
